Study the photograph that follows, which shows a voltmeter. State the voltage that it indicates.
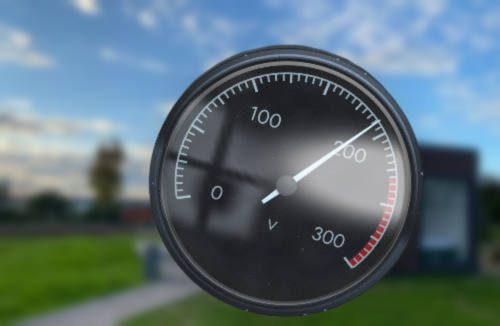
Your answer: 190 V
